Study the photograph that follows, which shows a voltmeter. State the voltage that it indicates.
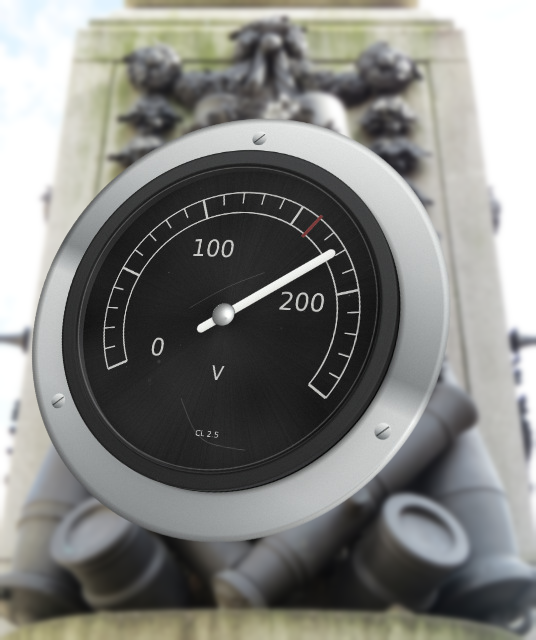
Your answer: 180 V
